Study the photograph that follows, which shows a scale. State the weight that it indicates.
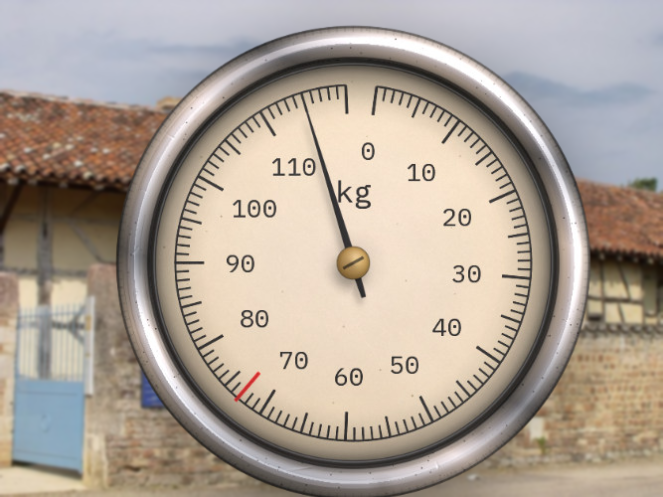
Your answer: 115 kg
